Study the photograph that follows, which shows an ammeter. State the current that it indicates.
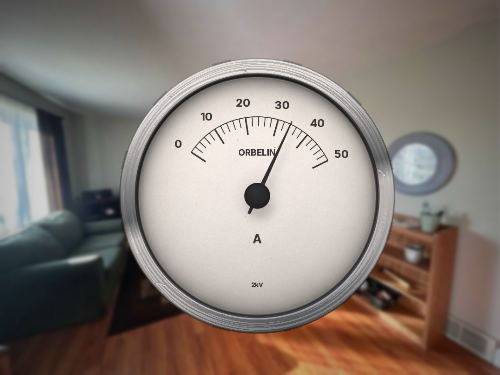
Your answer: 34 A
